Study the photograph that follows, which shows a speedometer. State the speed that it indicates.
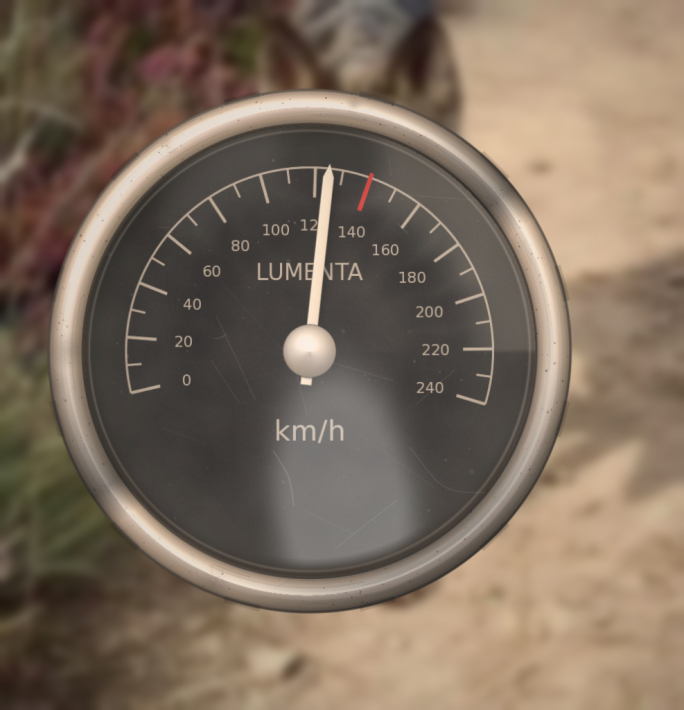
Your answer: 125 km/h
